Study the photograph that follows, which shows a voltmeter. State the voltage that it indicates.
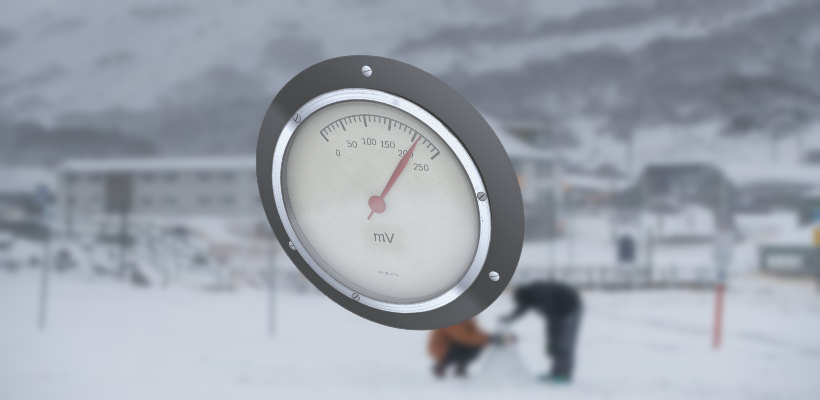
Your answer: 210 mV
